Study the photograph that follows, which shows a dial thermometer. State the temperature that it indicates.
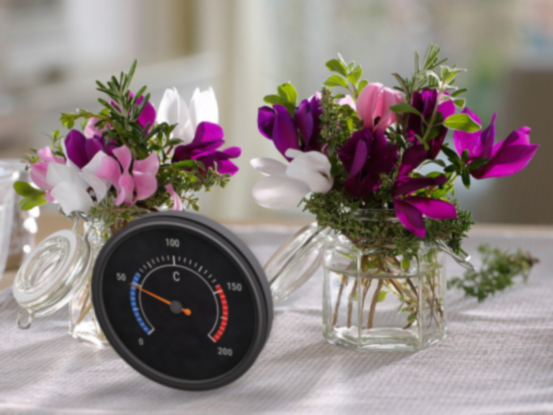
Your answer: 50 °C
